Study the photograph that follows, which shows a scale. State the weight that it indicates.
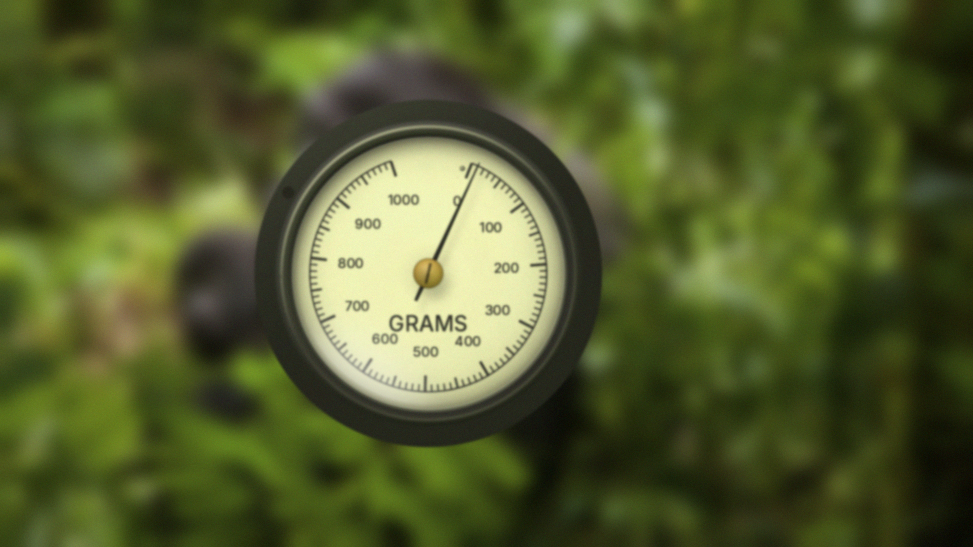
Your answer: 10 g
